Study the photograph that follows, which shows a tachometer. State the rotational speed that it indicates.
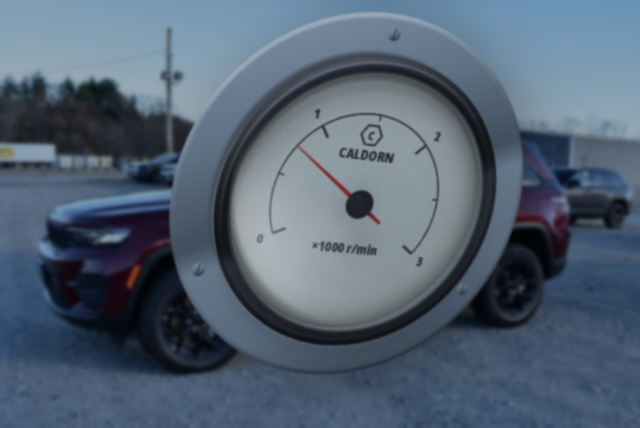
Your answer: 750 rpm
